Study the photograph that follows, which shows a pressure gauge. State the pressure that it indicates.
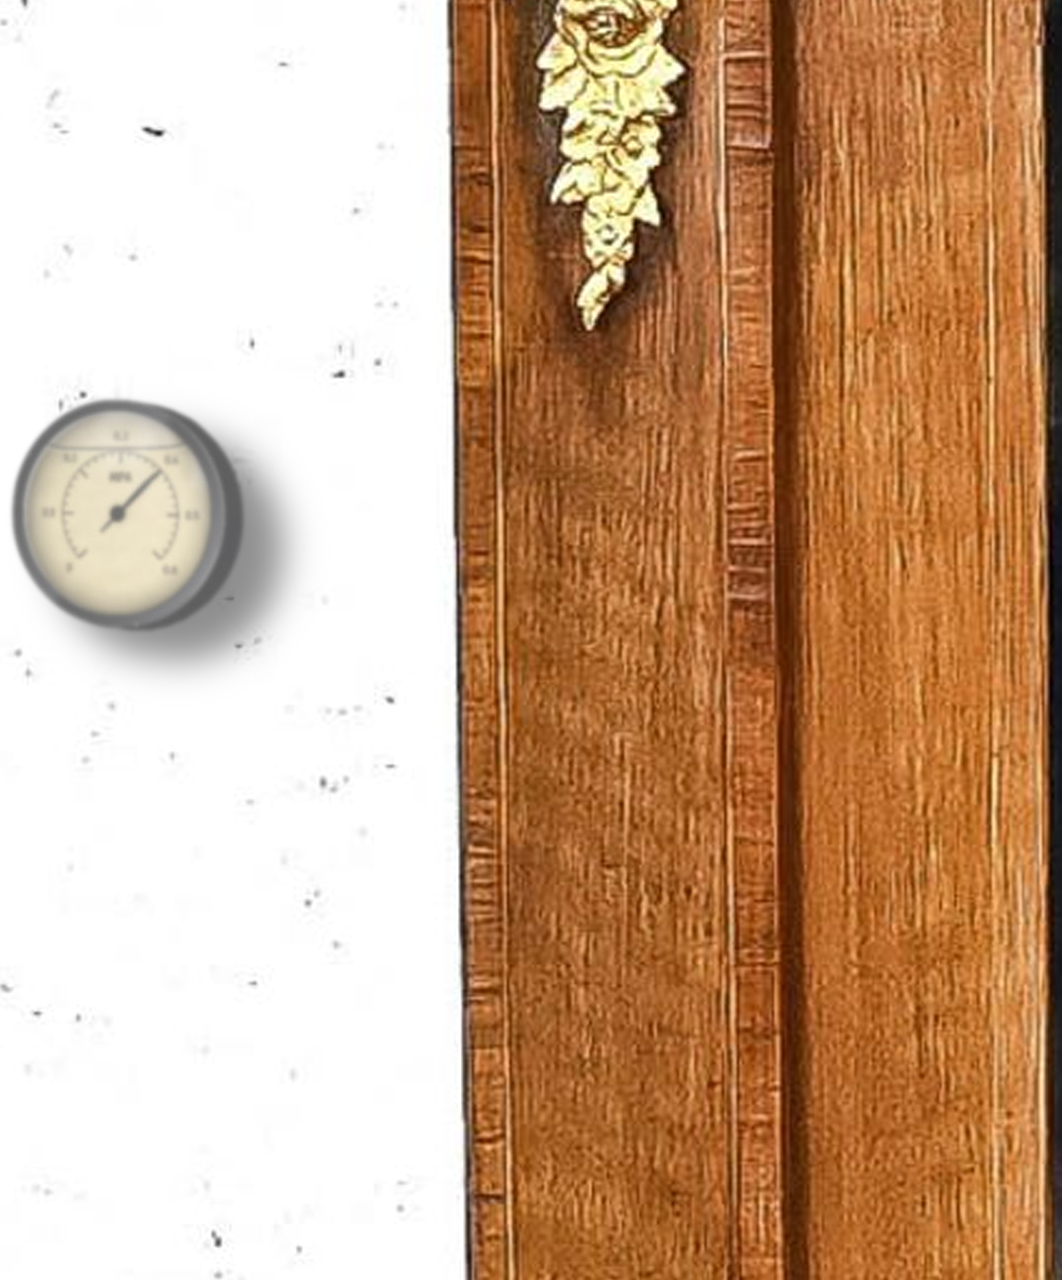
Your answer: 0.4 MPa
